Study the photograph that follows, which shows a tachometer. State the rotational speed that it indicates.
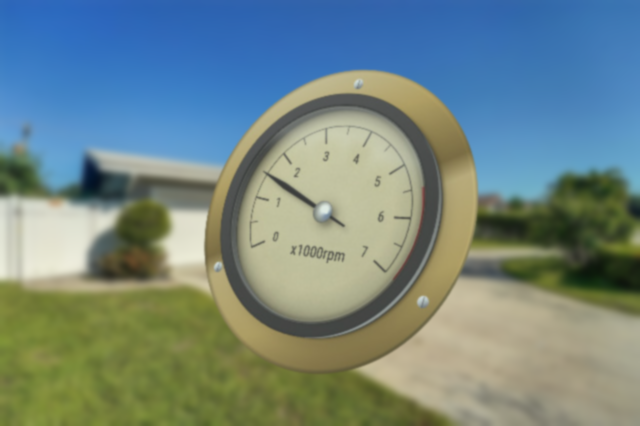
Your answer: 1500 rpm
